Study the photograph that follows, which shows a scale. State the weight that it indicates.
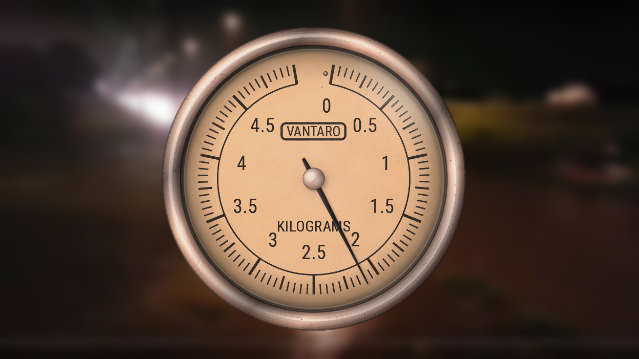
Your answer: 2.1 kg
